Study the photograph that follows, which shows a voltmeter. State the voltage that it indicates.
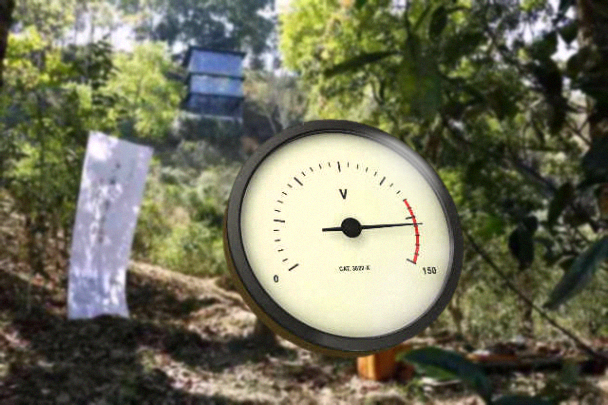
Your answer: 130 V
